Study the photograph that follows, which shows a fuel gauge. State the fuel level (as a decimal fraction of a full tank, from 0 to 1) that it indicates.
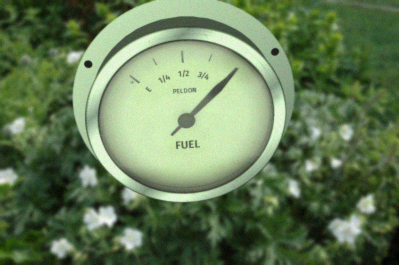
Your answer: 1
